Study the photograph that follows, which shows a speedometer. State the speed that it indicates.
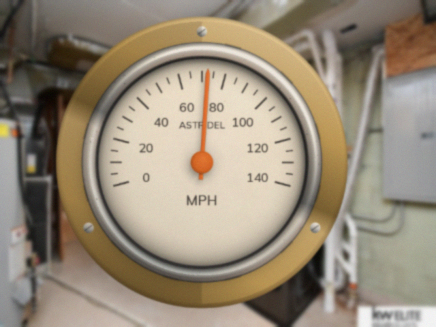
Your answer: 72.5 mph
